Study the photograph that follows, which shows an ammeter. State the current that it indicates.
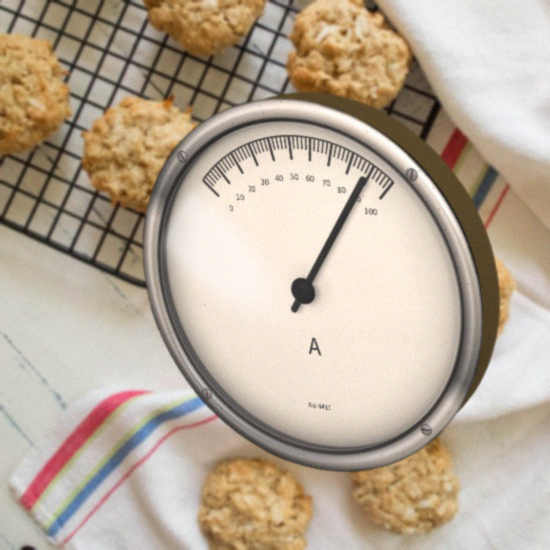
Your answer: 90 A
